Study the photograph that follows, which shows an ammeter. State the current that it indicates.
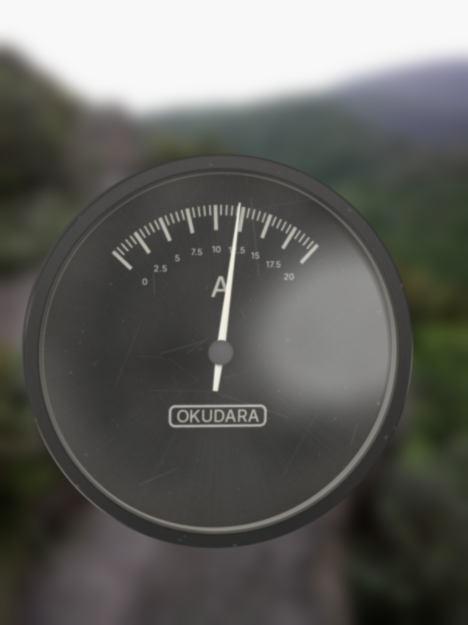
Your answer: 12 A
